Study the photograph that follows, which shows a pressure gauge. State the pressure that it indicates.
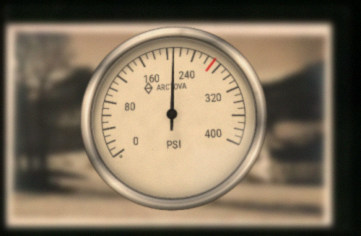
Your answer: 210 psi
